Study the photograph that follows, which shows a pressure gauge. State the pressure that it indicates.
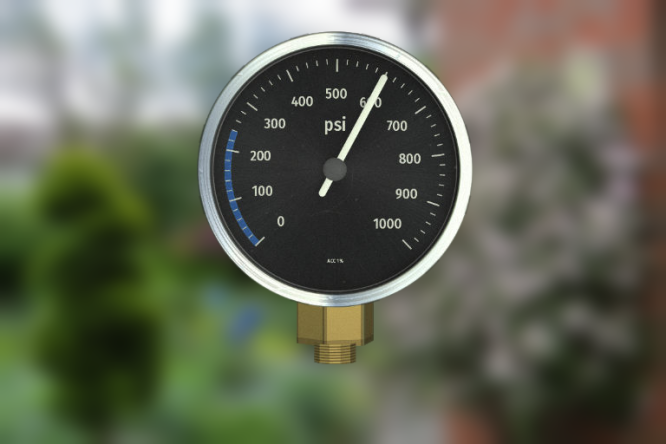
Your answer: 600 psi
